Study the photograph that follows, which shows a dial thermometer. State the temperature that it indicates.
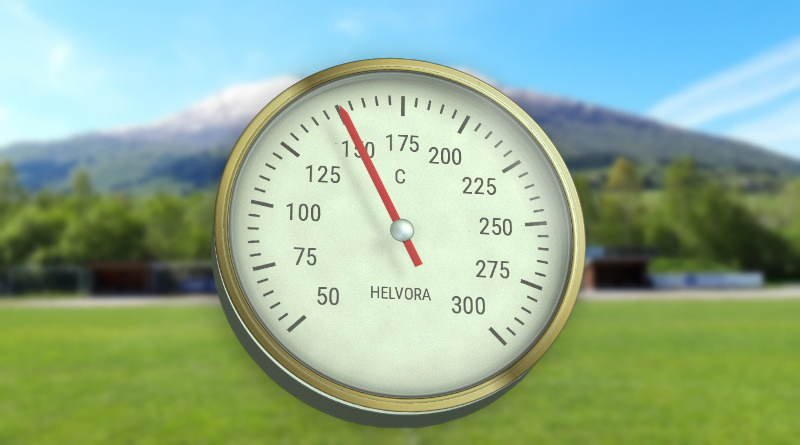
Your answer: 150 °C
